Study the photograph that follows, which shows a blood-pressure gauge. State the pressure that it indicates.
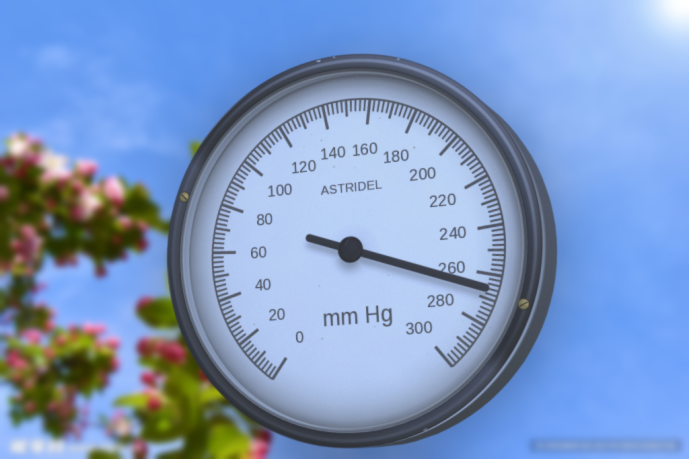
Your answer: 266 mmHg
